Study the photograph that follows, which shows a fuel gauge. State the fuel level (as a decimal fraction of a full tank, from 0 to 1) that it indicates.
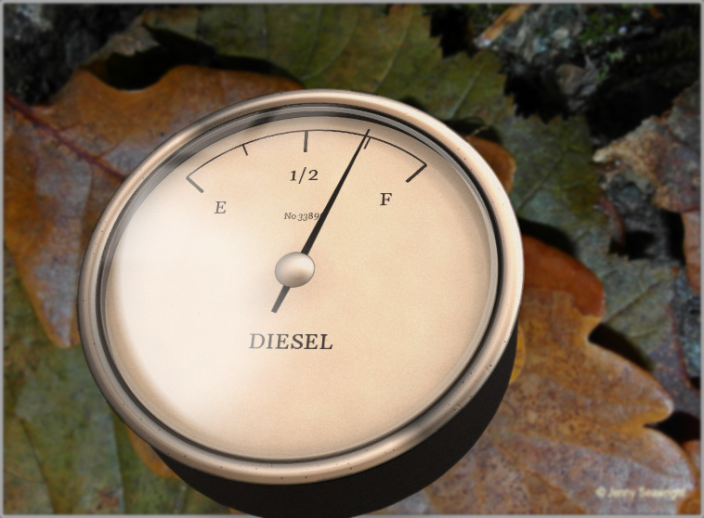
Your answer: 0.75
